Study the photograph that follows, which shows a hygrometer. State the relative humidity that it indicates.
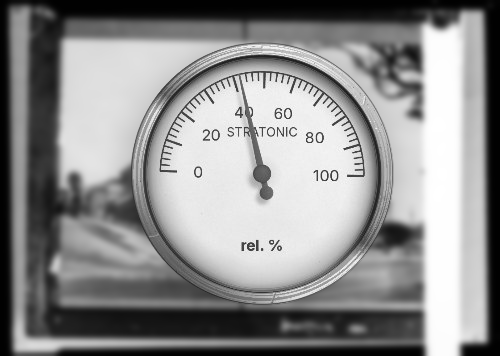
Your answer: 42 %
